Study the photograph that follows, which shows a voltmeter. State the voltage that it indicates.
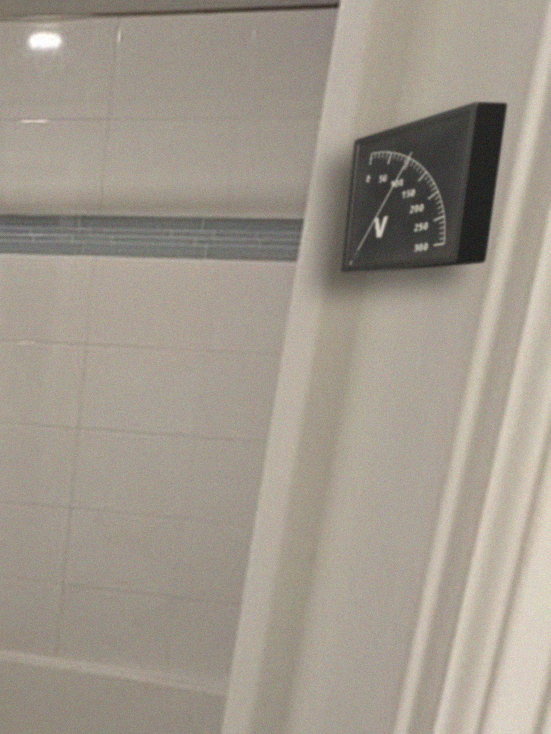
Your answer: 100 V
